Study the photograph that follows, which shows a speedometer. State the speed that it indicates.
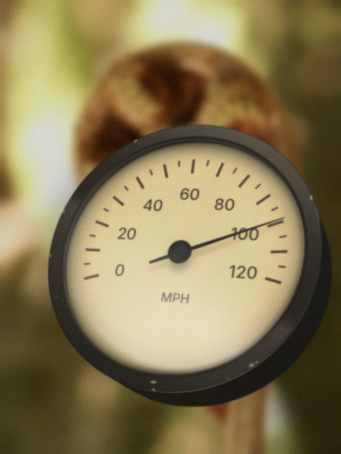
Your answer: 100 mph
